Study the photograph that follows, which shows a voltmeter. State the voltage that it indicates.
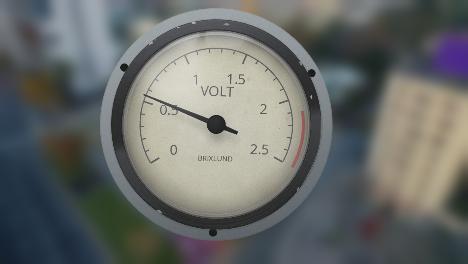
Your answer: 0.55 V
